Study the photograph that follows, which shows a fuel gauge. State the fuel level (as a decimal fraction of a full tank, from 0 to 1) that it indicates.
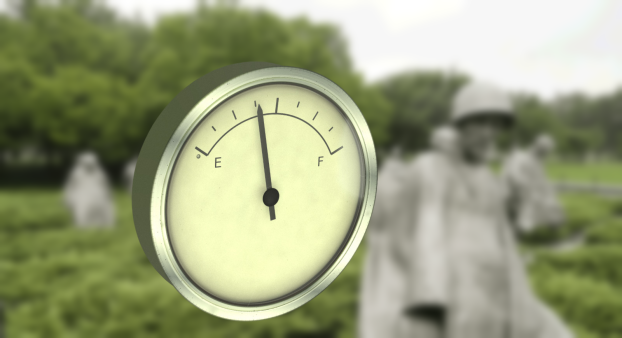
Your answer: 0.375
